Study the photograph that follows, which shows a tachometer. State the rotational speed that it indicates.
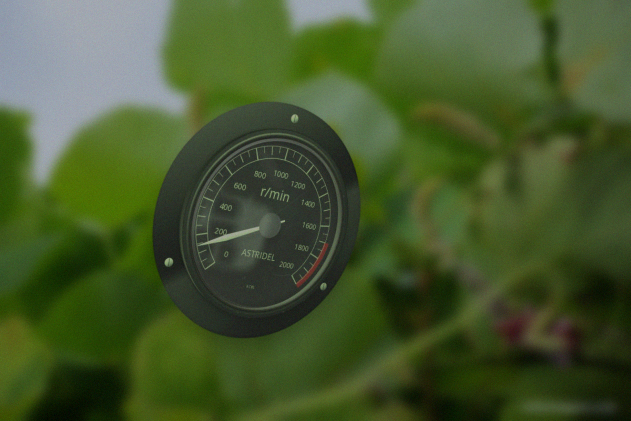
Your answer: 150 rpm
